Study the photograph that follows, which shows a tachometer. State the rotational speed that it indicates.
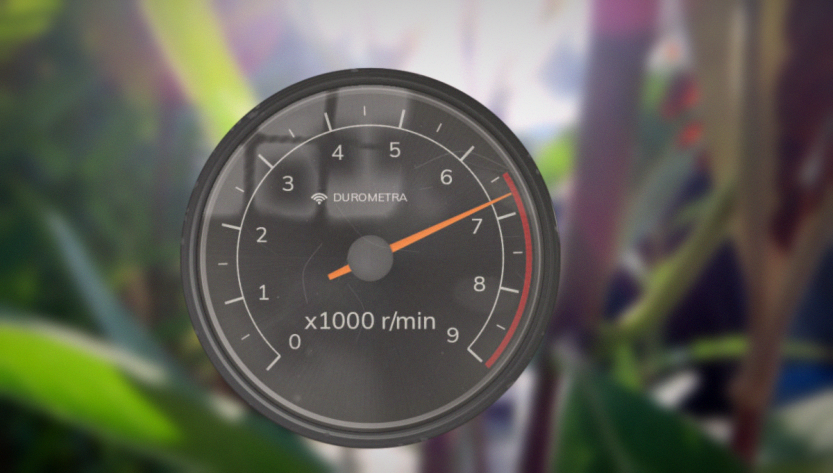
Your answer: 6750 rpm
